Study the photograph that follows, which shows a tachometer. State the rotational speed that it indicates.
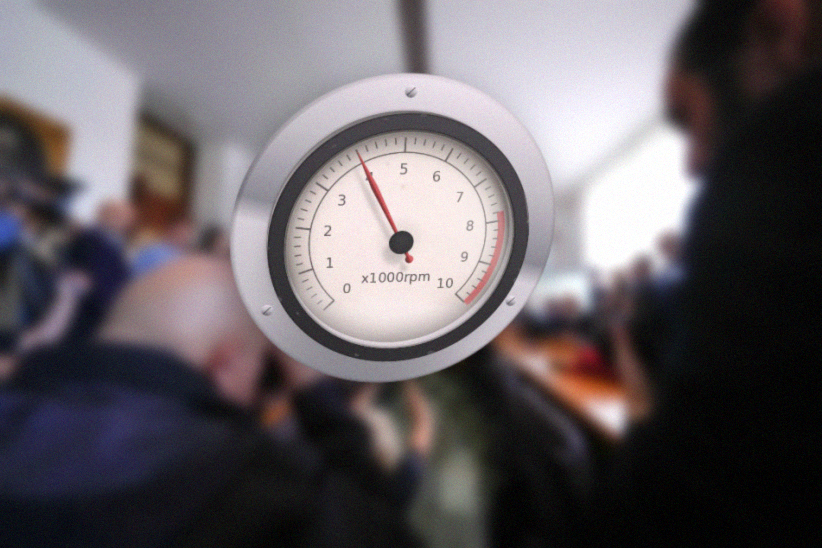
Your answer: 4000 rpm
